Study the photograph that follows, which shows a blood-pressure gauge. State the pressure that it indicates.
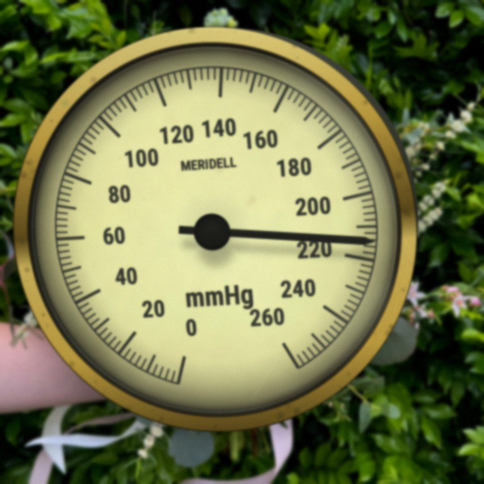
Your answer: 214 mmHg
